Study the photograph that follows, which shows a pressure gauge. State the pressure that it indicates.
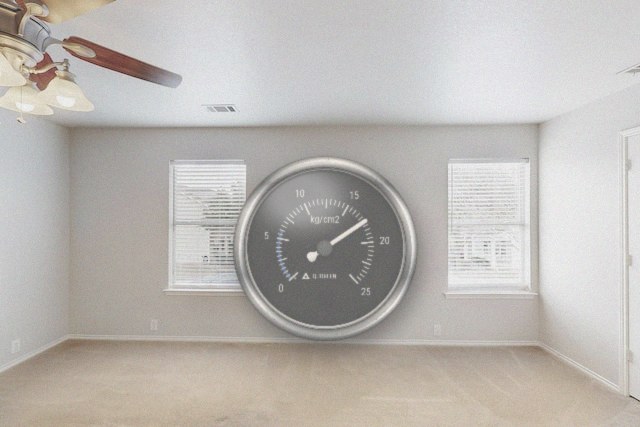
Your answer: 17.5 kg/cm²
